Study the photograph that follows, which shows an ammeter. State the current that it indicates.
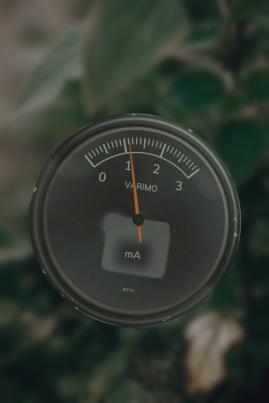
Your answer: 1.1 mA
